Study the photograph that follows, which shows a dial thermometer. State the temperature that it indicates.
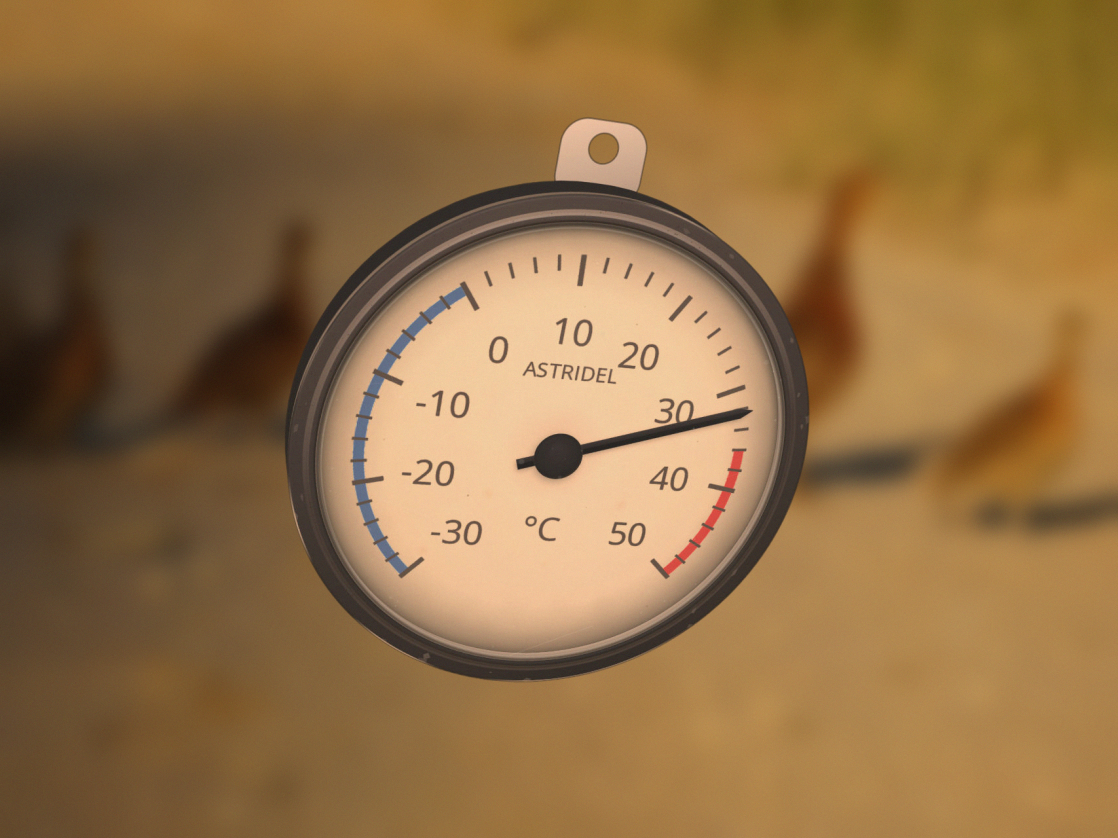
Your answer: 32 °C
